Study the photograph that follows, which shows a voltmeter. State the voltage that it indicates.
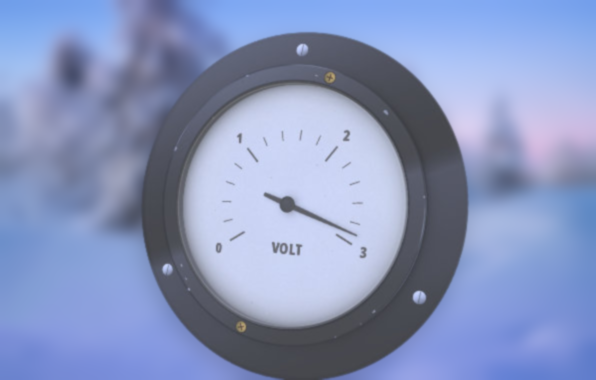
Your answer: 2.9 V
